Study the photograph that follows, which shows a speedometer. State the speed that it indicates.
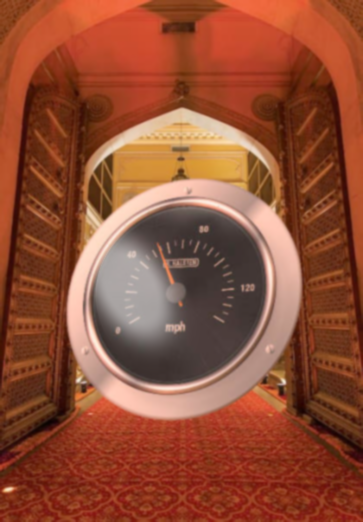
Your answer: 55 mph
